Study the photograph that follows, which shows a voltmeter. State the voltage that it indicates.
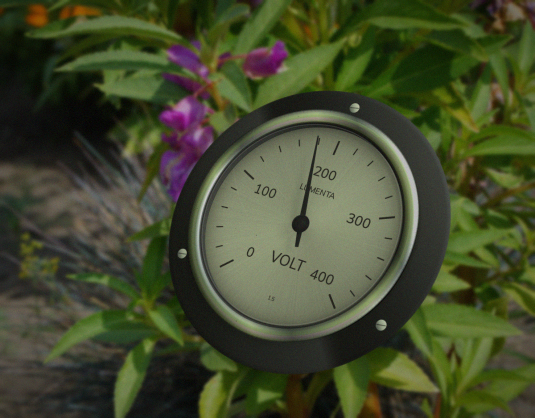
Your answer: 180 V
